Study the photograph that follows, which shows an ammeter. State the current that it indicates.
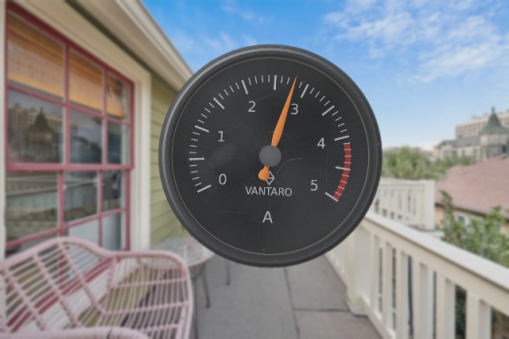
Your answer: 2.8 A
